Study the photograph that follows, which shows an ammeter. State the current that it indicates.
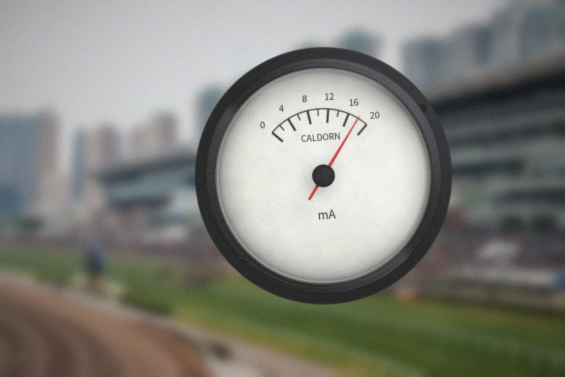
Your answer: 18 mA
